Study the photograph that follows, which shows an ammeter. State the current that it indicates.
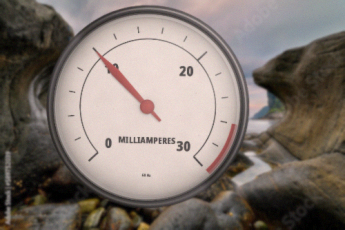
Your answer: 10 mA
